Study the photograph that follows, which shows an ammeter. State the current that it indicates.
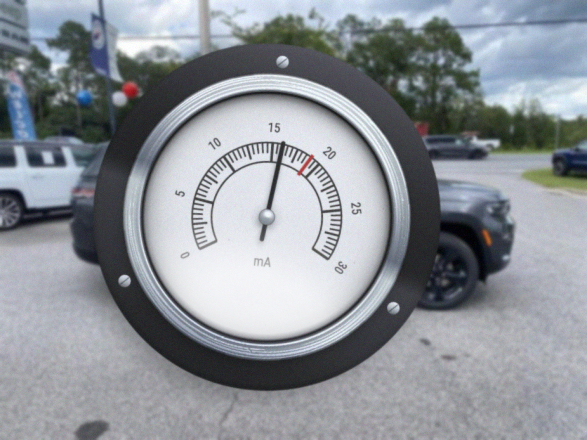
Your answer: 16 mA
